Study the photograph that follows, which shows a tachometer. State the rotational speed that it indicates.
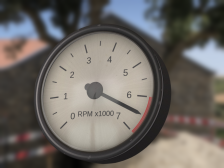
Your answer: 6500 rpm
